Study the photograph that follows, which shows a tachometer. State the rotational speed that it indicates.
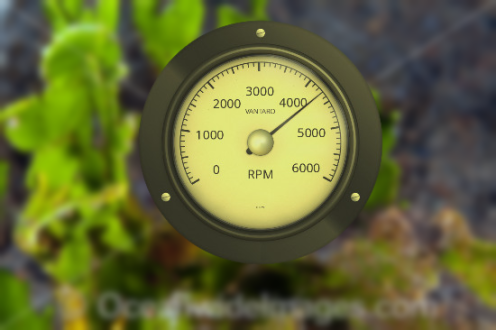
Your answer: 4300 rpm
